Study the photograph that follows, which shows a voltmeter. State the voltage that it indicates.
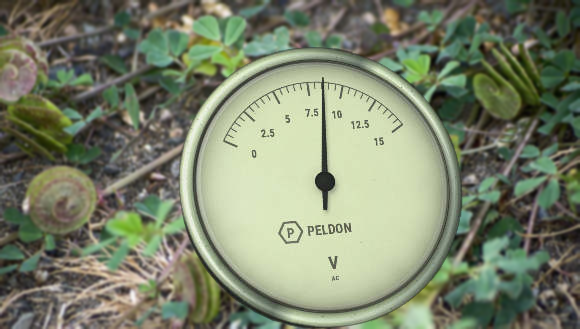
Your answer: 8.5 V
